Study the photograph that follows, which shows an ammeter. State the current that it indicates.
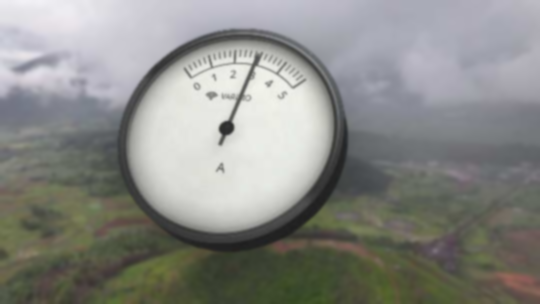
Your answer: 3 A
